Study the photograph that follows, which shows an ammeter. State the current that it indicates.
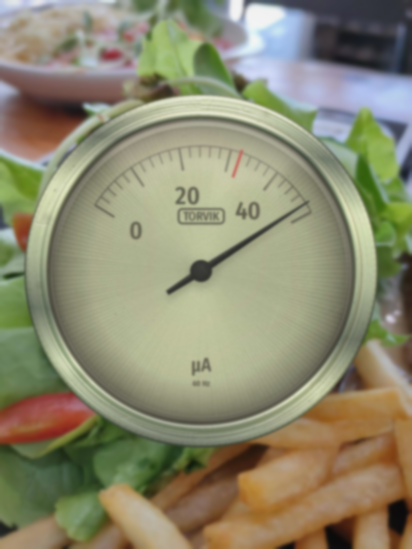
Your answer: 48 µA
